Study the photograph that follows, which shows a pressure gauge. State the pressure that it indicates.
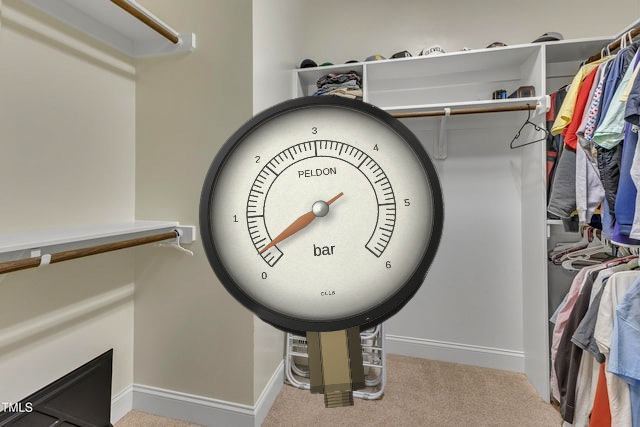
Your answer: 0.3 bar
